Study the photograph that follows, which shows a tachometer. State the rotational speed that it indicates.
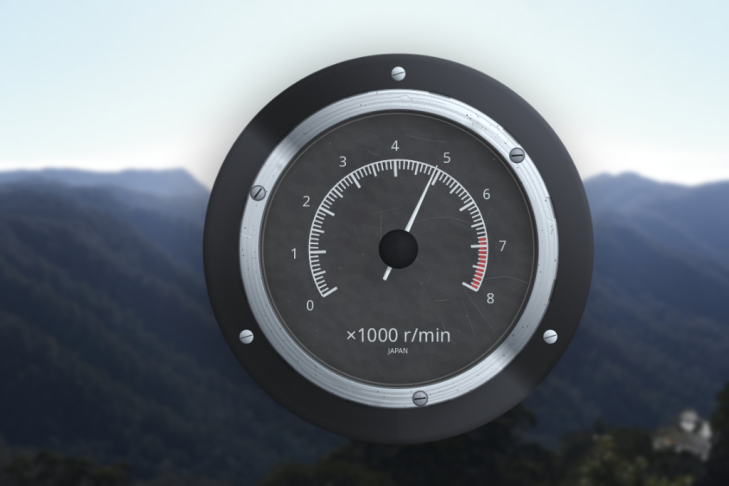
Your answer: 4900 rpm
